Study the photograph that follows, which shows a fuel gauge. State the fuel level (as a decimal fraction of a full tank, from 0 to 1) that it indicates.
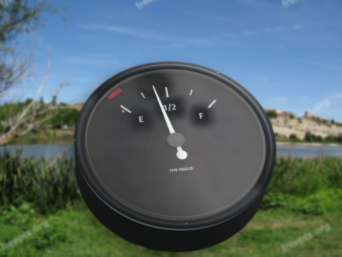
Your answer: 0.375
